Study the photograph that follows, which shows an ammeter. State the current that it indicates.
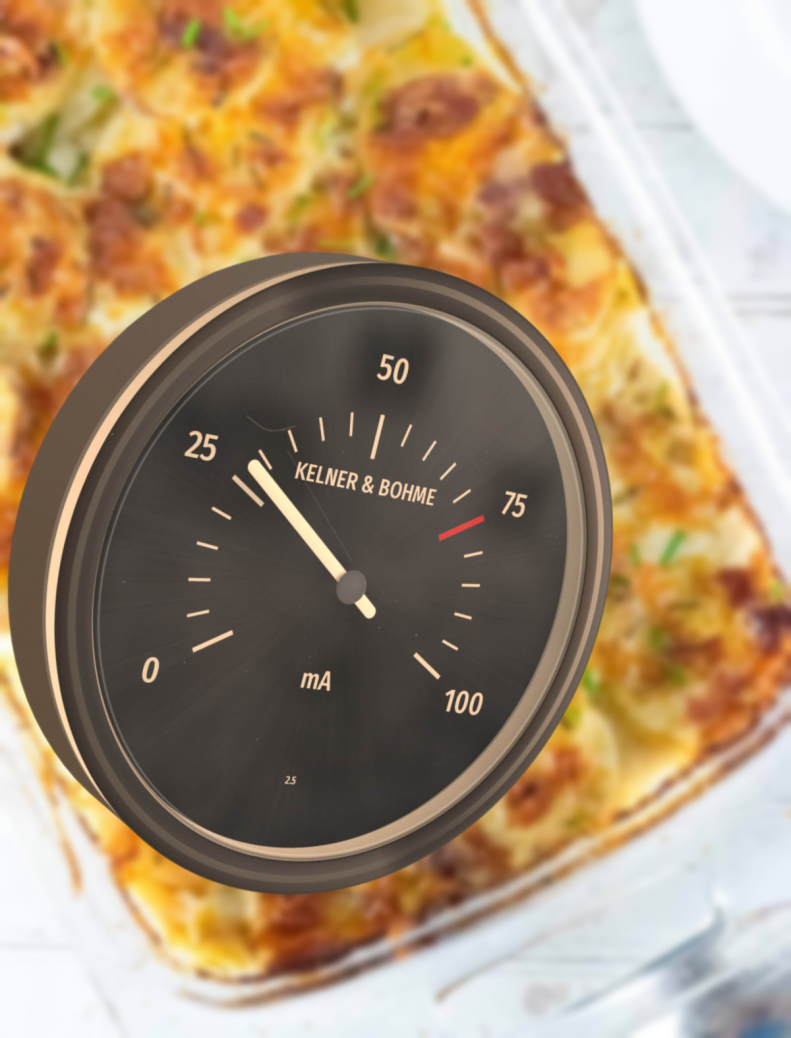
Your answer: 27.5 mA
